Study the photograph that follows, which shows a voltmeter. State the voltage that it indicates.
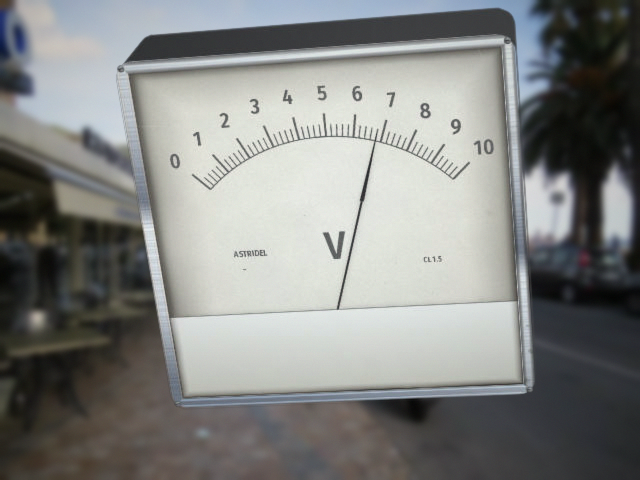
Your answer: 6.8 V
